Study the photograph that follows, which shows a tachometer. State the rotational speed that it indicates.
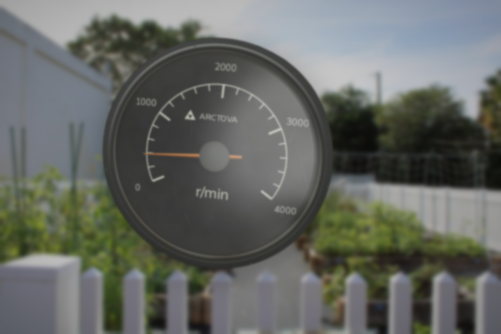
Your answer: 400 rpm
